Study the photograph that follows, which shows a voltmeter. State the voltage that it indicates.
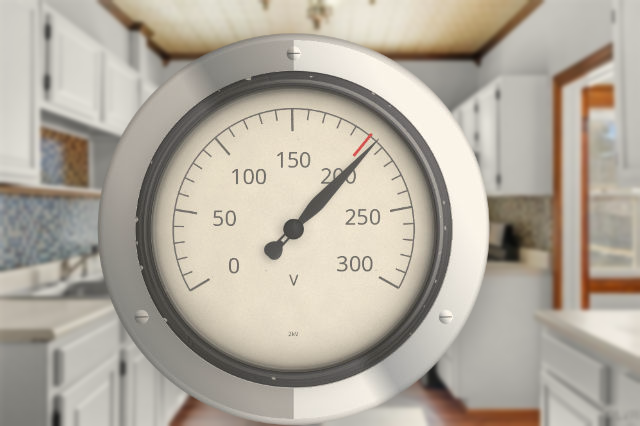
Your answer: 205 V
